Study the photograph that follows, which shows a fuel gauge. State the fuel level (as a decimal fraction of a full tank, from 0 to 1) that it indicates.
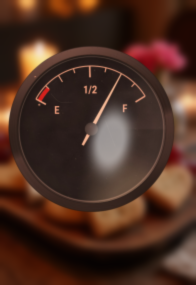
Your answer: 0.75
